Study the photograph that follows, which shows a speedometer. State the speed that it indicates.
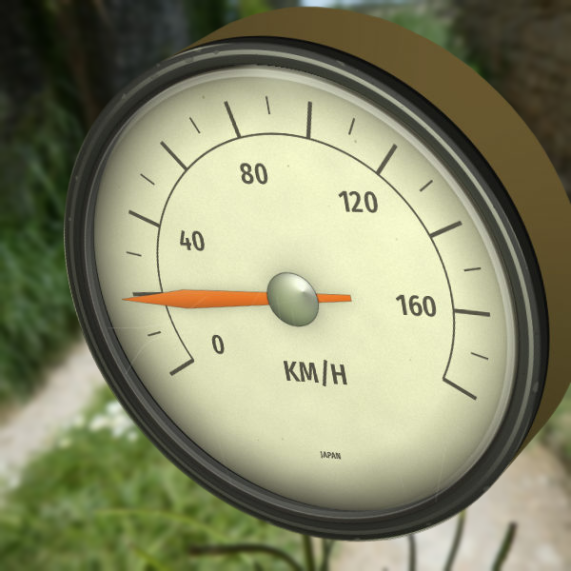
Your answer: 20 km/h
